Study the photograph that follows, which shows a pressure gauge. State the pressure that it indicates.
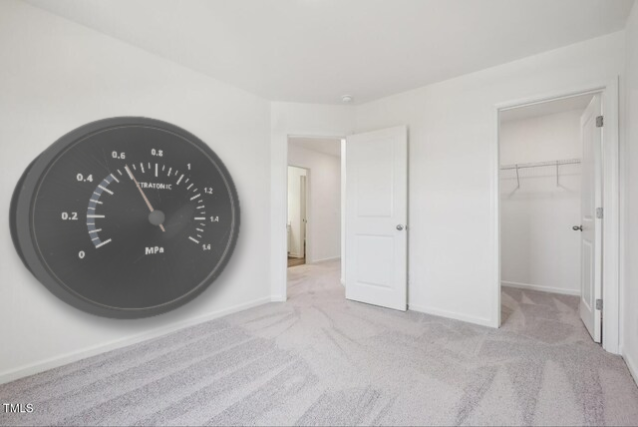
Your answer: 0.6 MPa
